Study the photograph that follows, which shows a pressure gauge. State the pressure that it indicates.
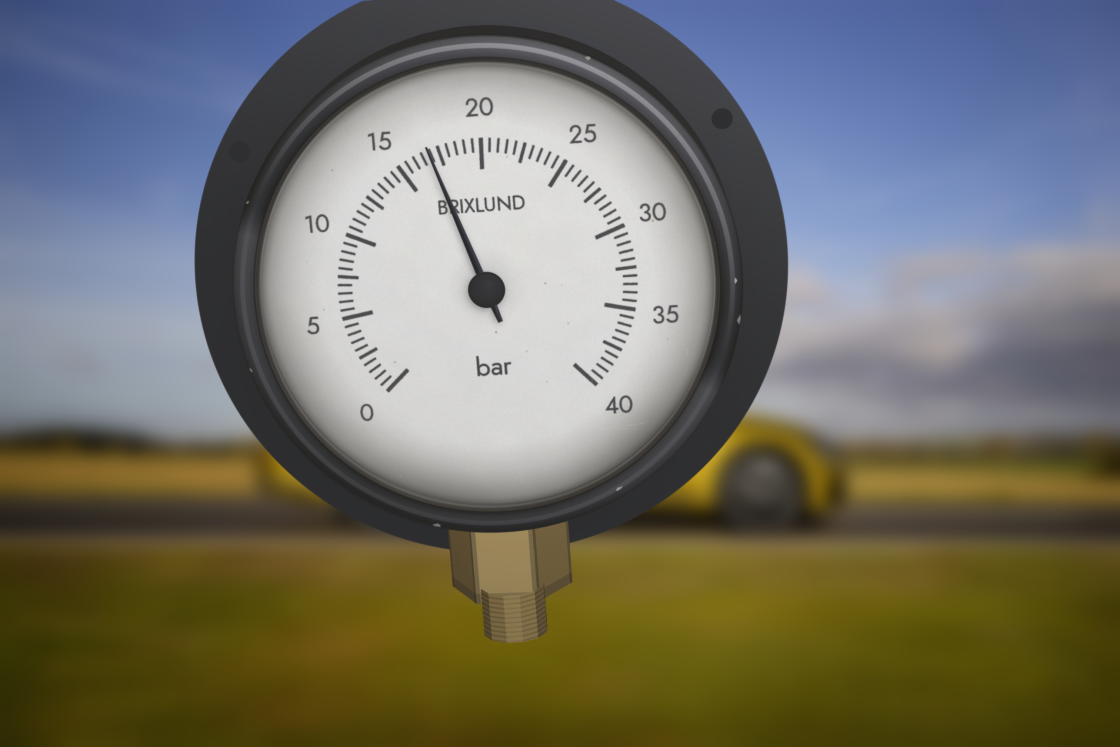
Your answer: 17 bar
